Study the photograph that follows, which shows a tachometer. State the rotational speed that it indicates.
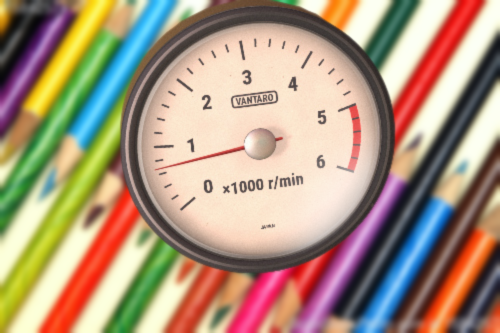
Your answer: 700 rpm
